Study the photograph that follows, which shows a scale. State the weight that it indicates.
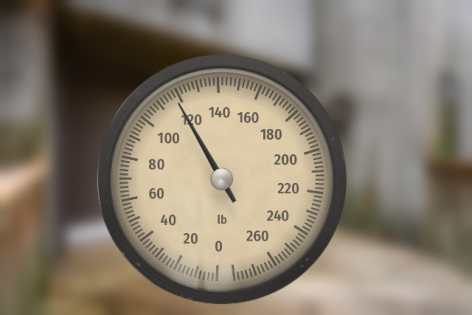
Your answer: 118 lb
